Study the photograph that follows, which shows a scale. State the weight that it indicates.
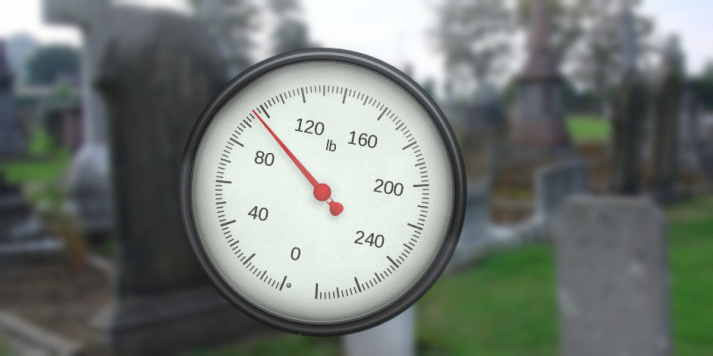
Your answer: 96 lb
